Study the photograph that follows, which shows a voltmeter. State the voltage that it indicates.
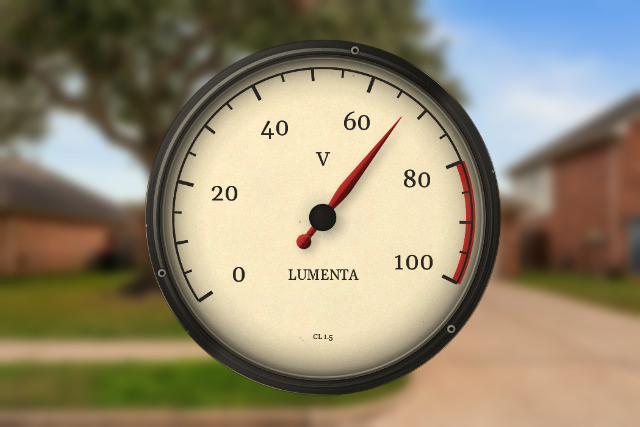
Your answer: 67.5 V
